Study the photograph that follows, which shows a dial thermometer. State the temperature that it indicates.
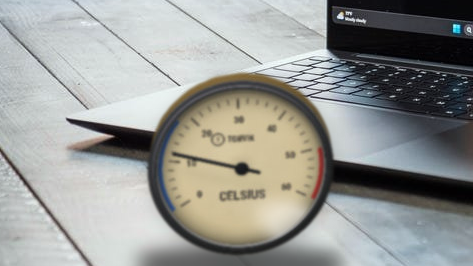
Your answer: 12 °C
